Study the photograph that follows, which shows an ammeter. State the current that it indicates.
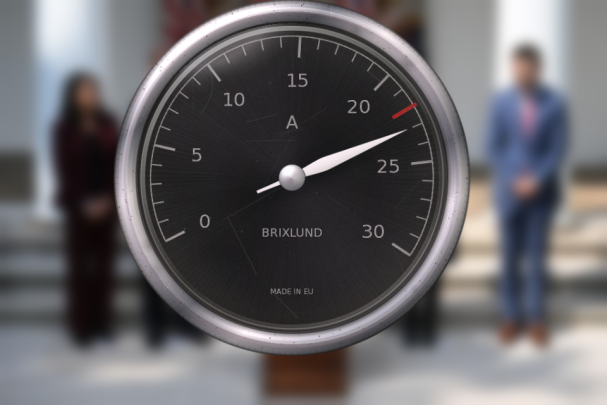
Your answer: 23 A
